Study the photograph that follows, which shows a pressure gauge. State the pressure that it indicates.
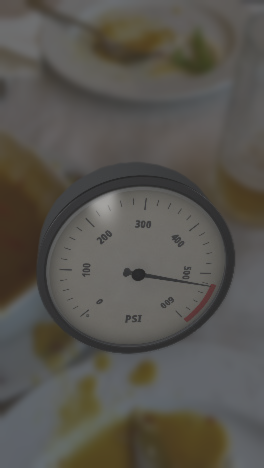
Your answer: 520 psi
